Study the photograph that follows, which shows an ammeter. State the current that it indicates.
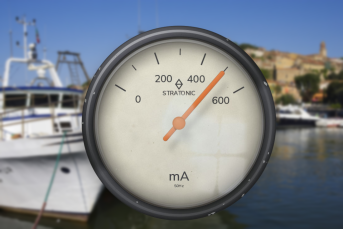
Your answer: 500 mA
